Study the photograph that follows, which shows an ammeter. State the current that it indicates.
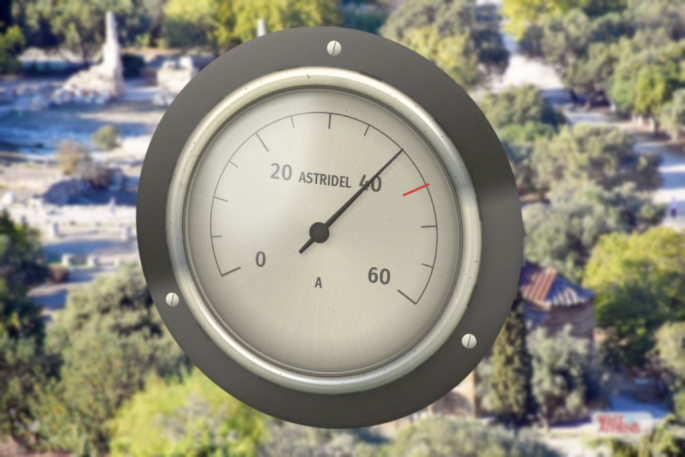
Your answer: 40 A
